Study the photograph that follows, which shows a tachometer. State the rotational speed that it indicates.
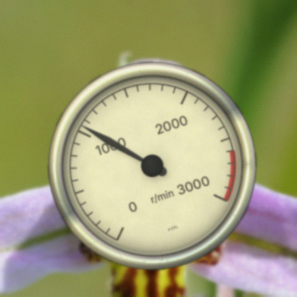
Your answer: 1050 rpm
